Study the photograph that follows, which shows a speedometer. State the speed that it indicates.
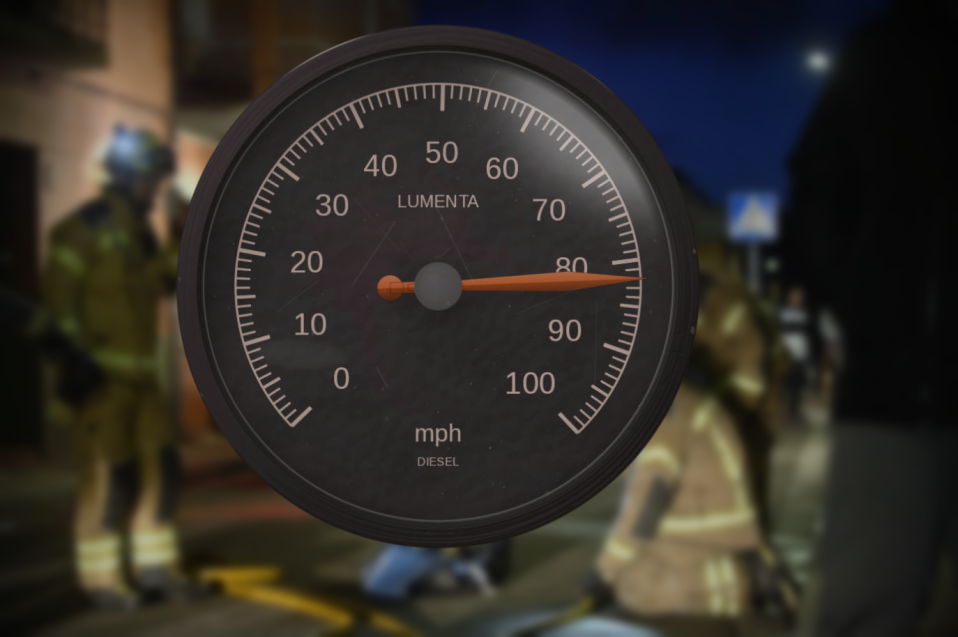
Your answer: 82 mph
